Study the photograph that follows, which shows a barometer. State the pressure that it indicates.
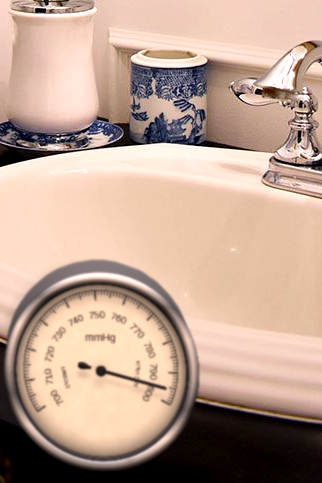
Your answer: 795 mmHg
